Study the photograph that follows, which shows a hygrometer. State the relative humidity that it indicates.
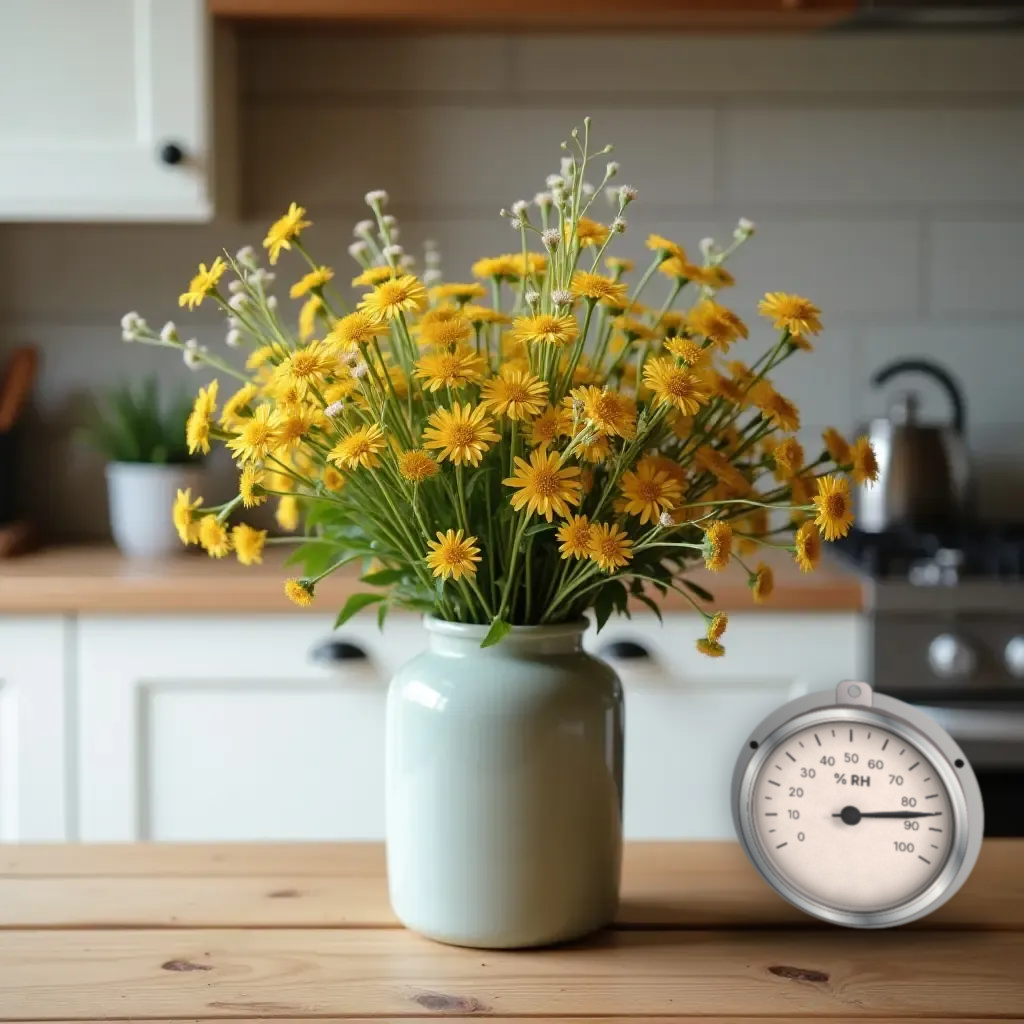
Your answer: 85 %
